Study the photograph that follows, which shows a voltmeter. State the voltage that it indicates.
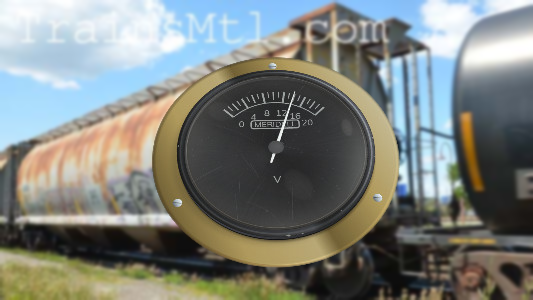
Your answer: 14 V
